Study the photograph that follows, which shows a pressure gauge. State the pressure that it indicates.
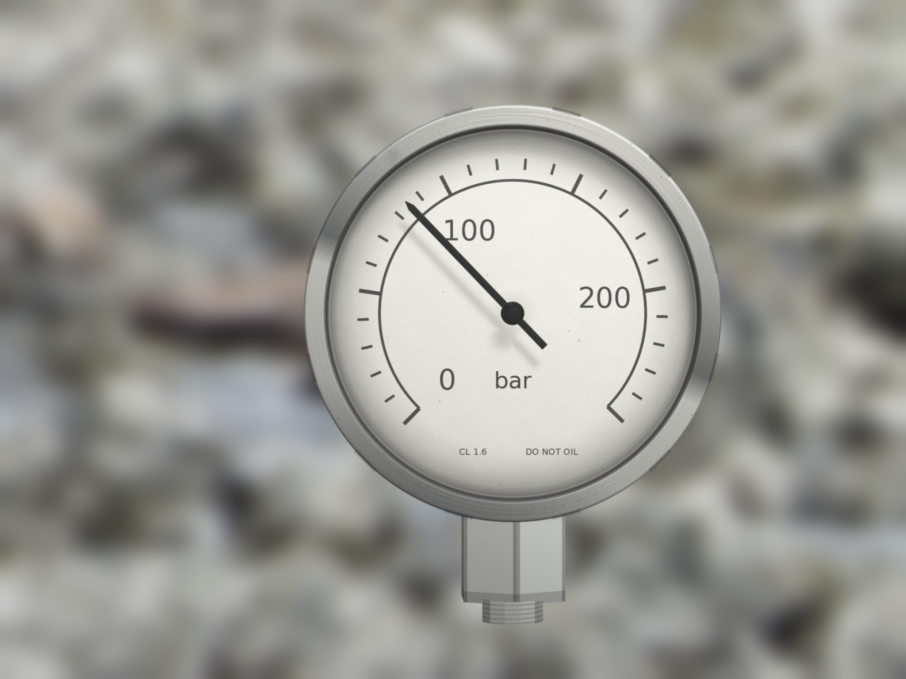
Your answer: 85 bar
